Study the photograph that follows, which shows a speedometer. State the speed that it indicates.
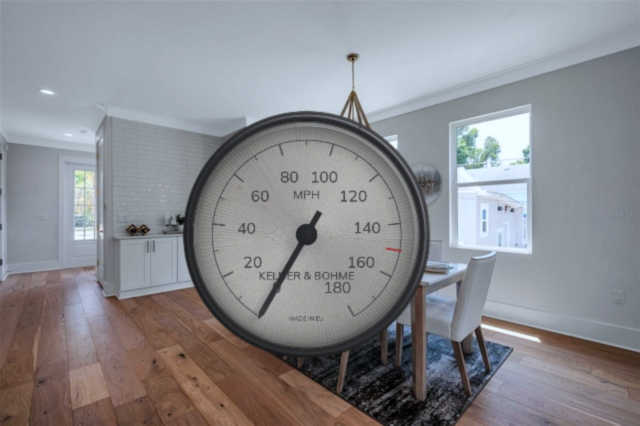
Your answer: 0 mph
